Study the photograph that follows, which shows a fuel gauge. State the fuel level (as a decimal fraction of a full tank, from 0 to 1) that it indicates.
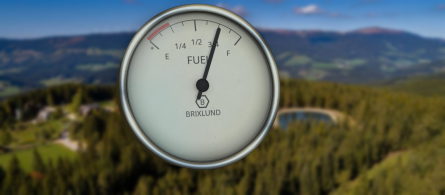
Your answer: 0.75
